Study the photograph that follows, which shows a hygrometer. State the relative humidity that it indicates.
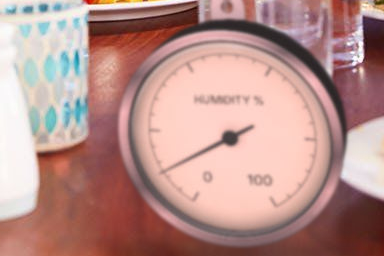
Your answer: 10 %
